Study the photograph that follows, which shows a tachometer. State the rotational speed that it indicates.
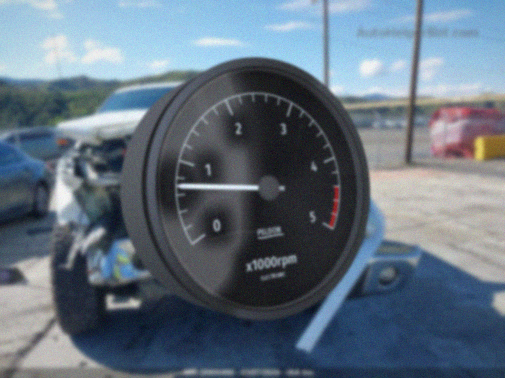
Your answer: 700 rpm
